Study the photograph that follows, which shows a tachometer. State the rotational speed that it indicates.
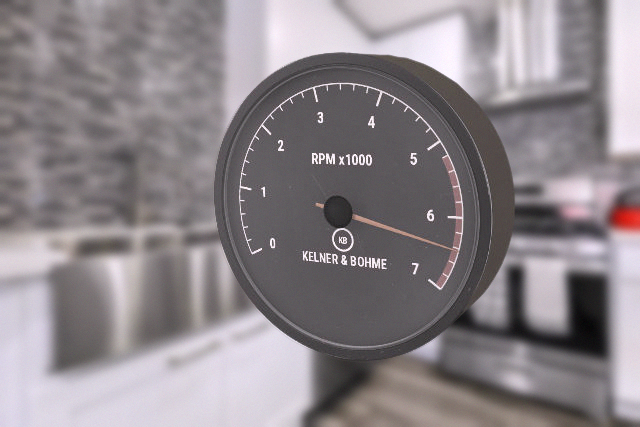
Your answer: 6400 rpm
